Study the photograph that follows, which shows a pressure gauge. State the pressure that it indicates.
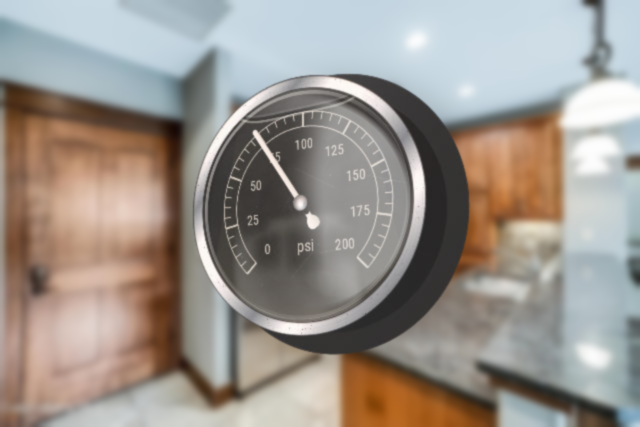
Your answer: 75 psi
